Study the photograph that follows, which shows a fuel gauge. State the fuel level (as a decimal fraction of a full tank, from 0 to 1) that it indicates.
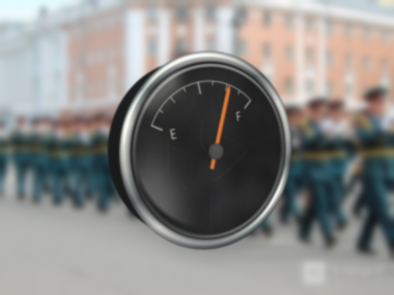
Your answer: 0.75
